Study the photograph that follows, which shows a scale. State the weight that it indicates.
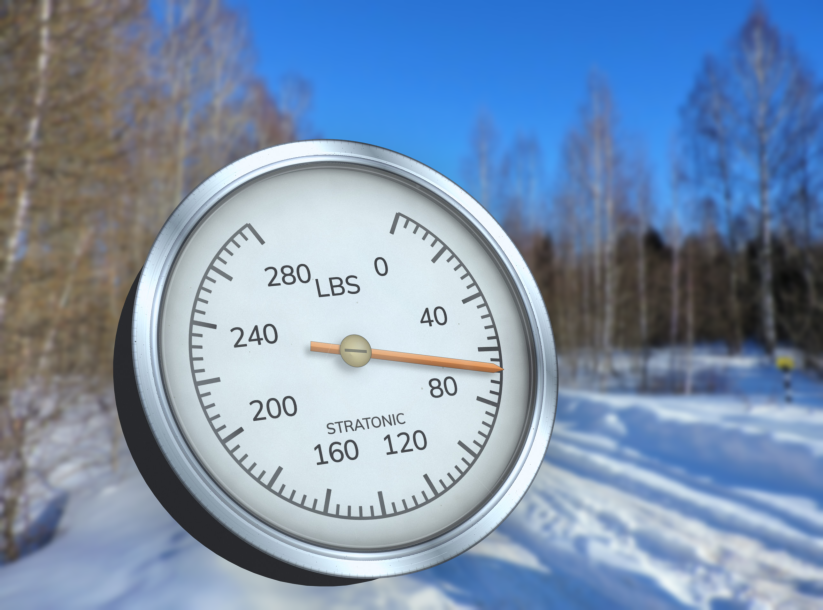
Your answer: 68 lb
